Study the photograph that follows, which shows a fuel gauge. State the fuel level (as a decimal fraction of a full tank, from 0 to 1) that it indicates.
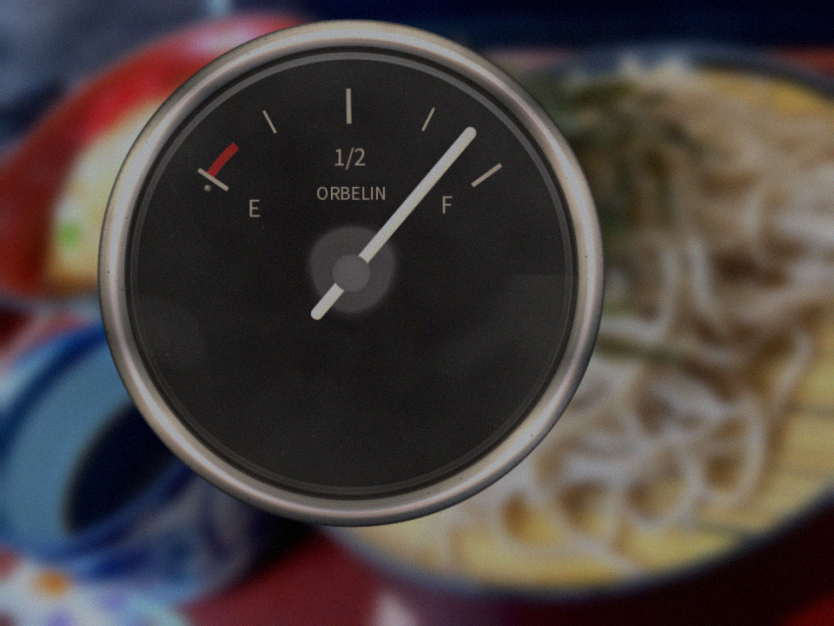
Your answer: 0.875
